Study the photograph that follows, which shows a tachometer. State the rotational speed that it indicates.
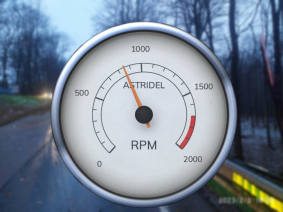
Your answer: 850 rpm
